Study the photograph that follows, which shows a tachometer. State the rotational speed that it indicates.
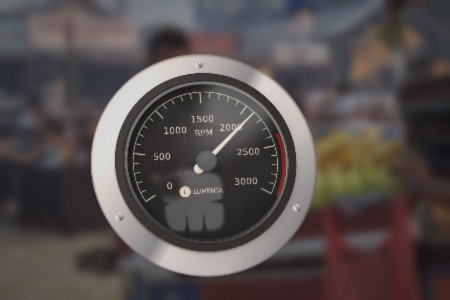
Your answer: 2100 rpm
